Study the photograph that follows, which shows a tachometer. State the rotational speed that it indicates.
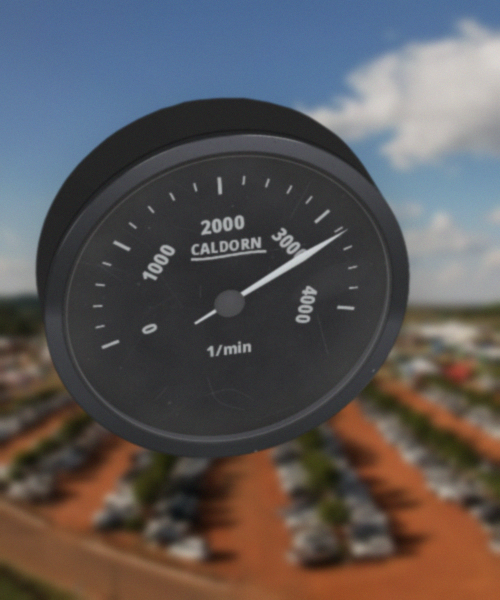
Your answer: 3200 rpm
